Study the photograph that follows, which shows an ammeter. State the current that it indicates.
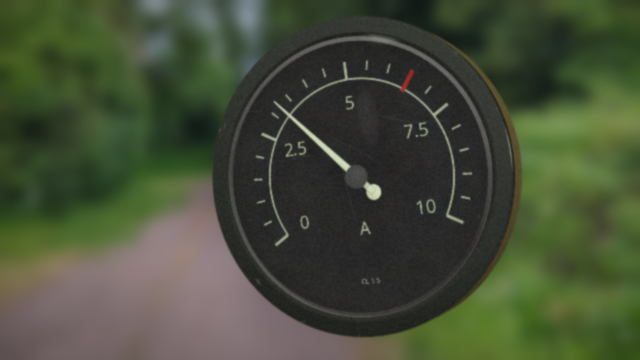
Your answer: 3.25 A
